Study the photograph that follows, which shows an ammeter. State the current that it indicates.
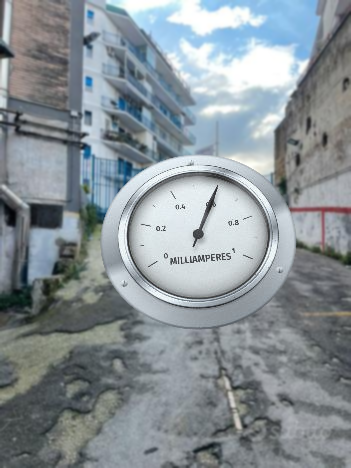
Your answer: 0.6 mA
